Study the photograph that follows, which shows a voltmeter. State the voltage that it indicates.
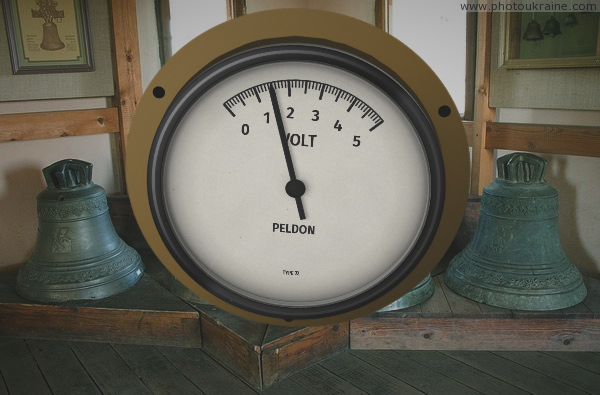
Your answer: 1.5 V
